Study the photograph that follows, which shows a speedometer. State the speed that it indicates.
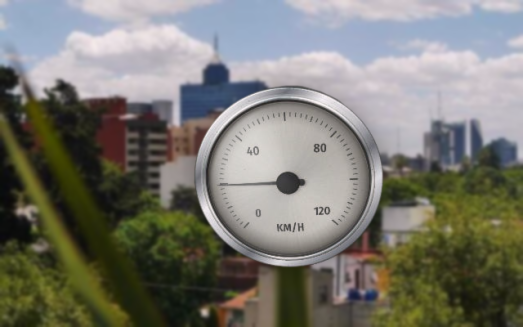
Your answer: 20 km/h
